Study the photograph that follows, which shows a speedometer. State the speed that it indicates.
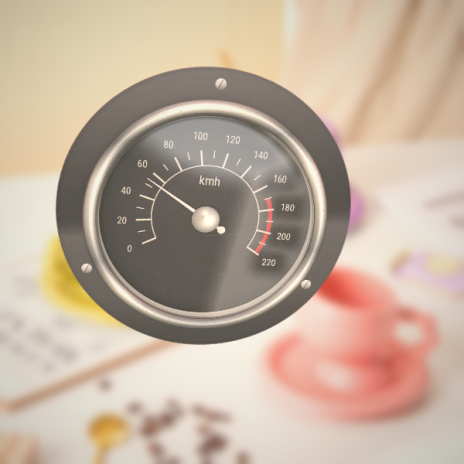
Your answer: 55 km/h
